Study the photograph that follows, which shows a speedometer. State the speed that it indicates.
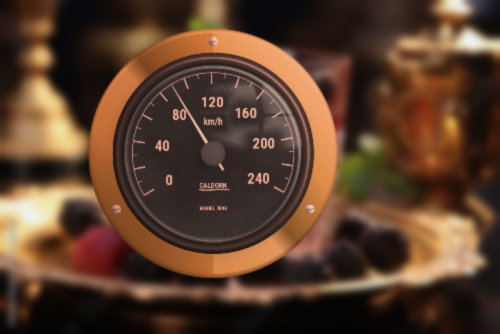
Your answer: 90 km/h
